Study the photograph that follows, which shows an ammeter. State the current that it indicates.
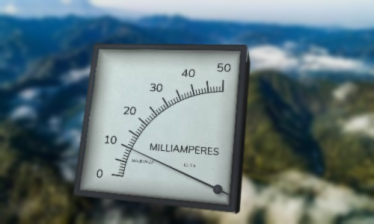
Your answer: 10 mA
